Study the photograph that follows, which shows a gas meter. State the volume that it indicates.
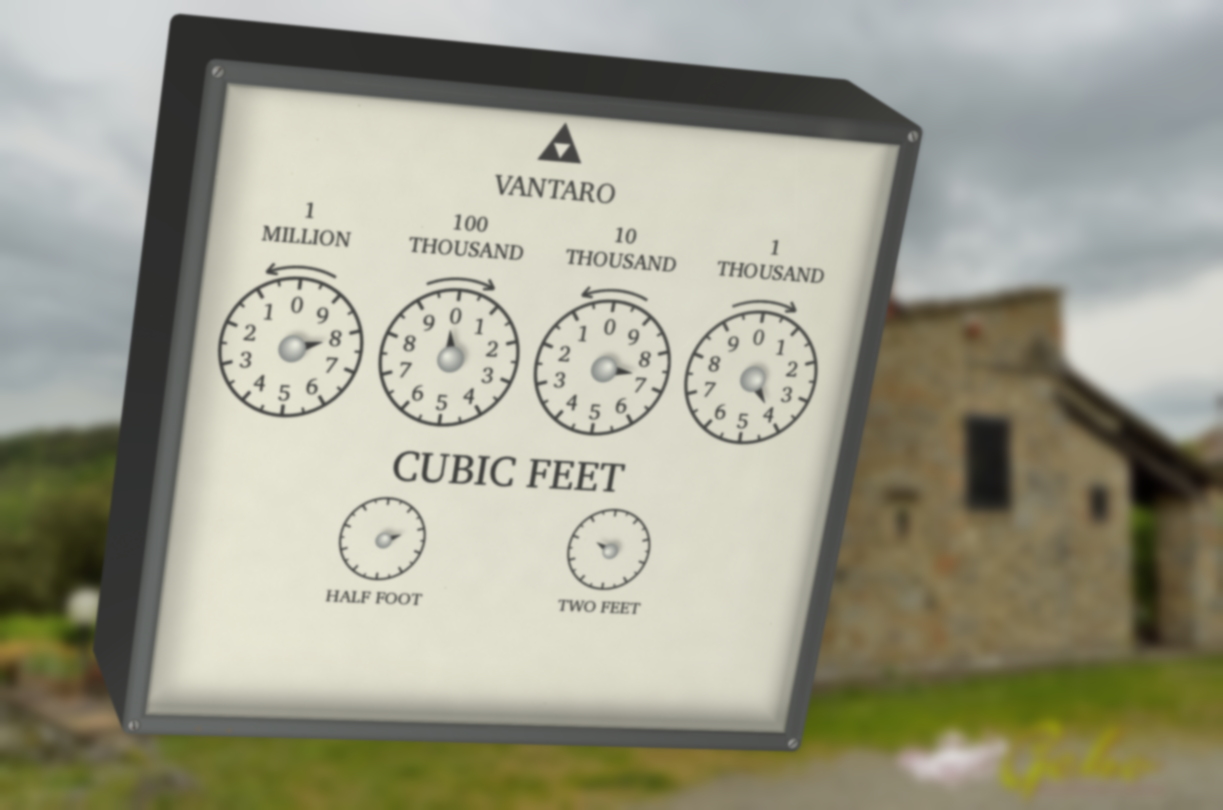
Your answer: 797400 ft³
